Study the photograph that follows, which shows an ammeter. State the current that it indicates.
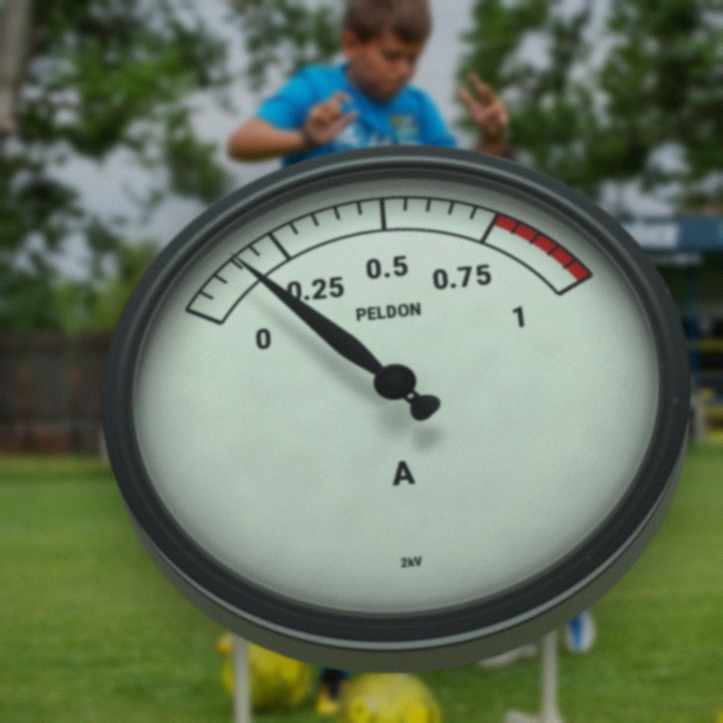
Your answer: 0.15 A
